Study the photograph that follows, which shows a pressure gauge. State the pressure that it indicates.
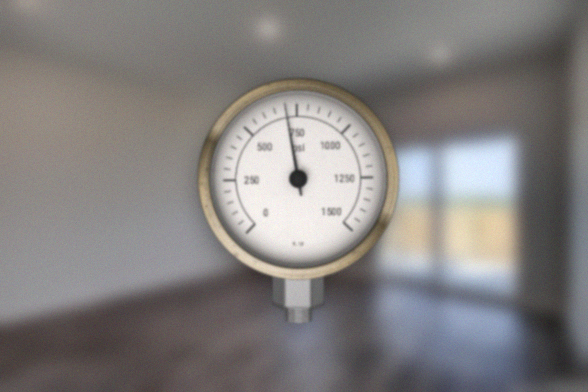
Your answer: 700 psi
